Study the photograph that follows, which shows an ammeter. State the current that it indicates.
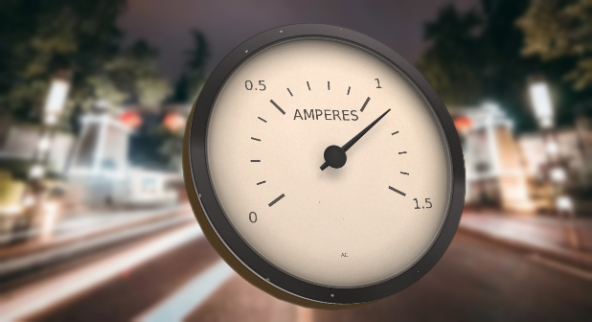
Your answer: 1.1 A
